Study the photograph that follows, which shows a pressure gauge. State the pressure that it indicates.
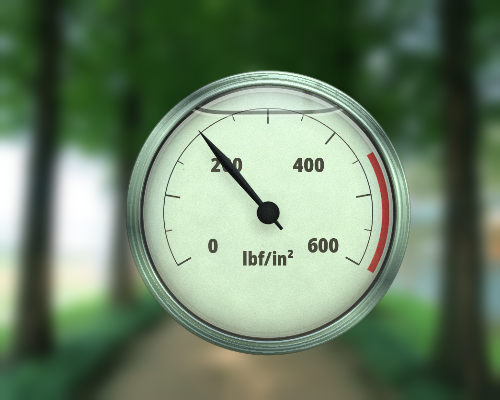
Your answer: 200 psi
